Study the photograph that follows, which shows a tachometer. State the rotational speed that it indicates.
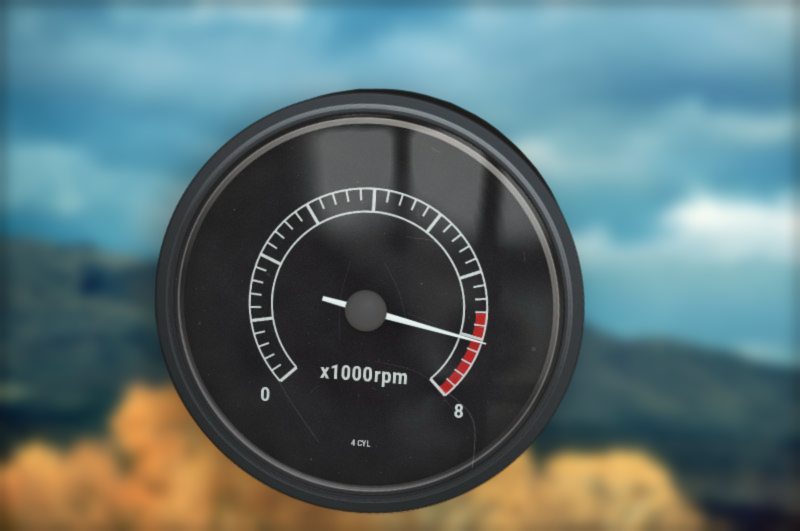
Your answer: 7000 rpm
